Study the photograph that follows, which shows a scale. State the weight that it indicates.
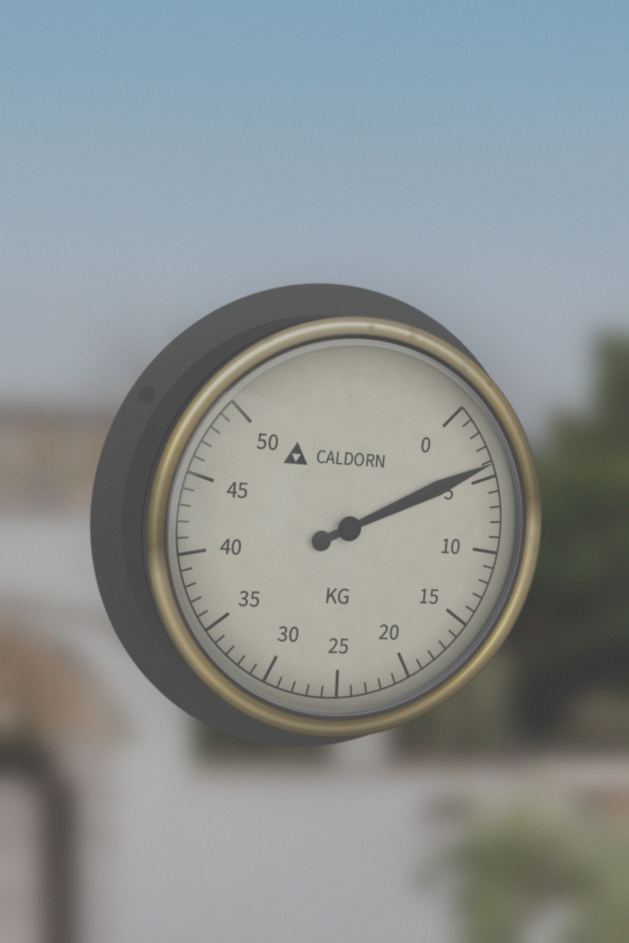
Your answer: 4 kg
